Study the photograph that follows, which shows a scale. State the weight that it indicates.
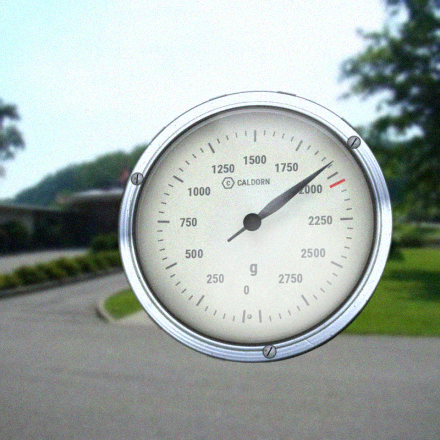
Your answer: 1950 g
